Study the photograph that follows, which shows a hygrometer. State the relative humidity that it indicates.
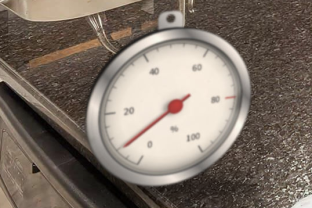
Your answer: 8 %
